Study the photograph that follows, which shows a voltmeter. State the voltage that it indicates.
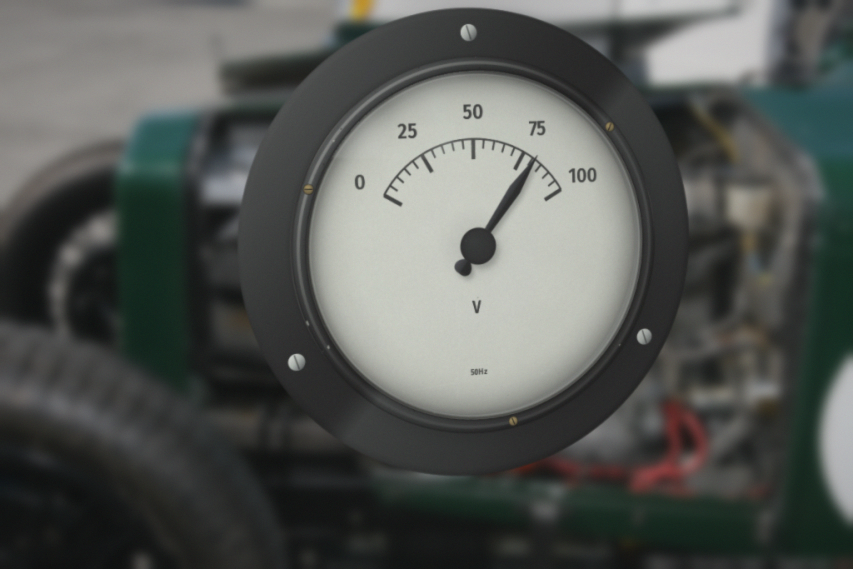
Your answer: 80 V
